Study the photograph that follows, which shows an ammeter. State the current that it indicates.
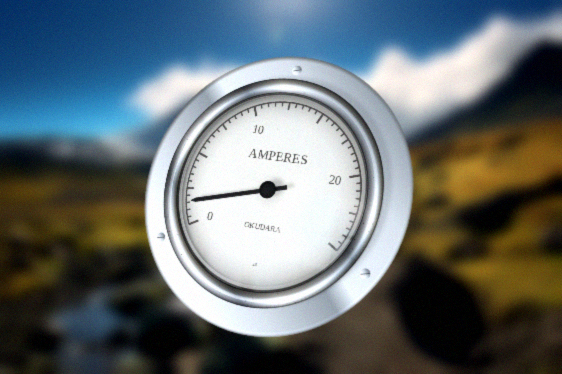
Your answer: 1.5 A
